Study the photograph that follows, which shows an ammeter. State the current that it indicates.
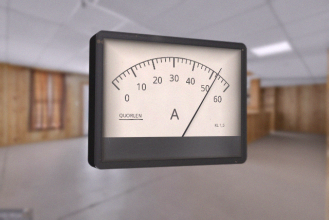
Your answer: 52 A
